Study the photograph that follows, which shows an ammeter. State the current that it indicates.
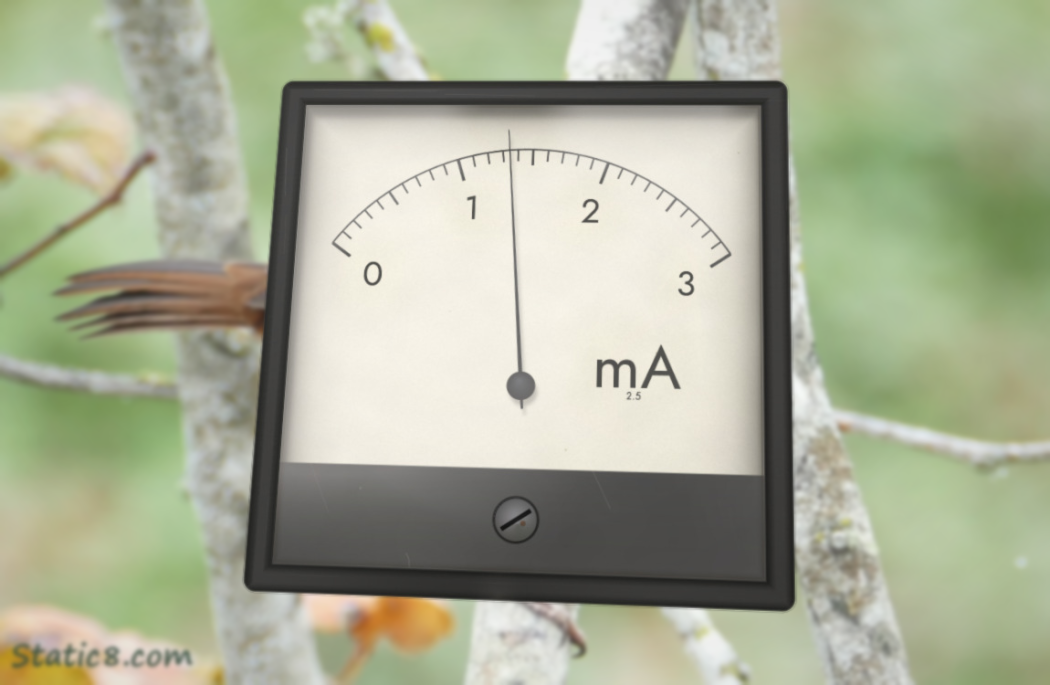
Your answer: 1.35 mA
